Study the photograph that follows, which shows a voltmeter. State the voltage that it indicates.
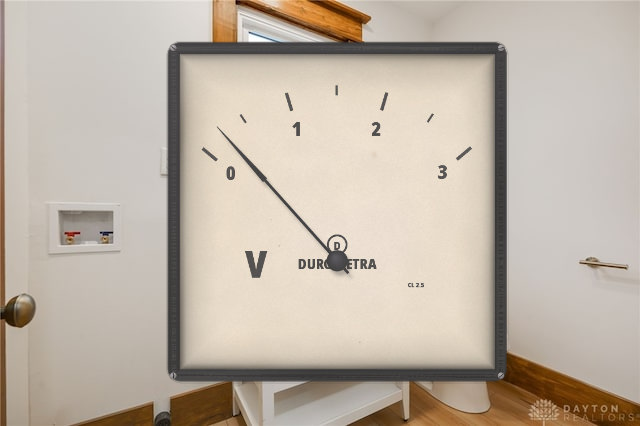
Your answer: 0.25 V
